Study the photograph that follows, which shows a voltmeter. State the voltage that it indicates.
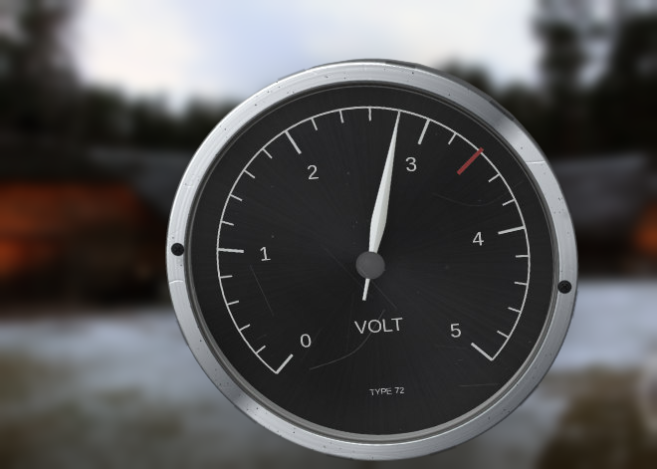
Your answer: 2.8 V
